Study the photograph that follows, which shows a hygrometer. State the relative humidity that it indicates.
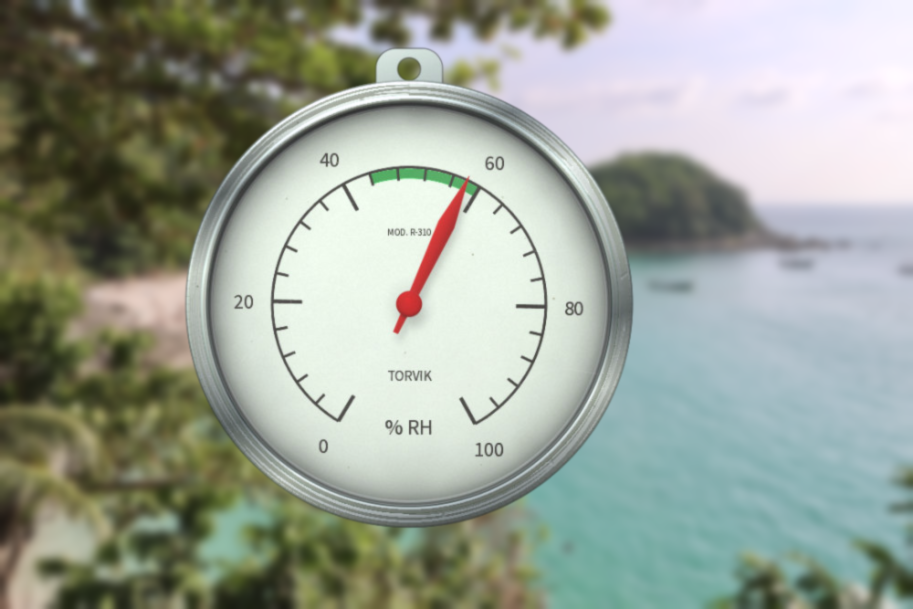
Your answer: 58 %
